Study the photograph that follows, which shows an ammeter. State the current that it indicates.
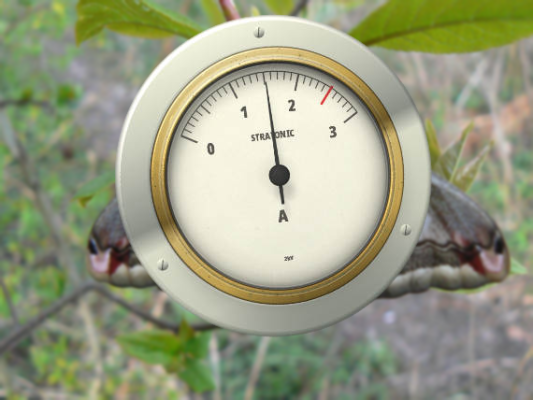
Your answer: 1.5 A
